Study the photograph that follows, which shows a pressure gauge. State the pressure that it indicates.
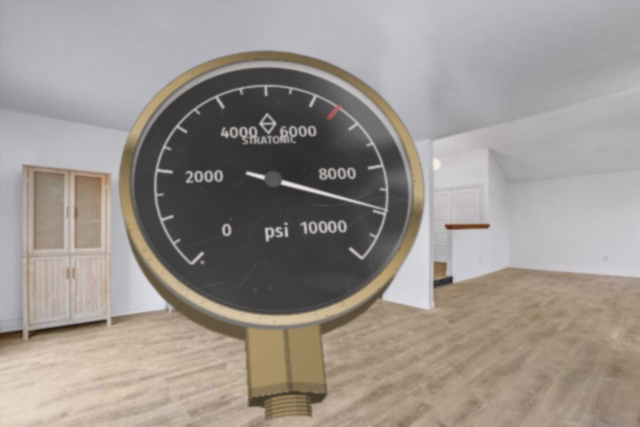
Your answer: 9000 psi
